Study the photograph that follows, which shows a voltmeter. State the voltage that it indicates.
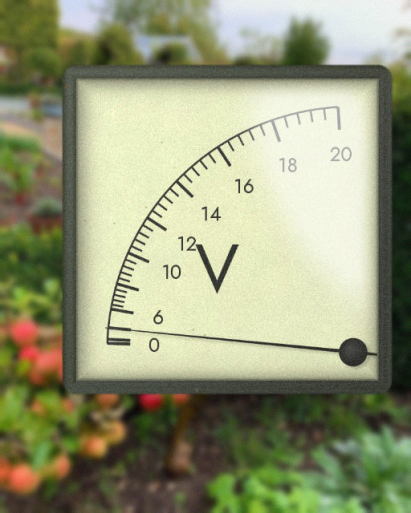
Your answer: 4 V
